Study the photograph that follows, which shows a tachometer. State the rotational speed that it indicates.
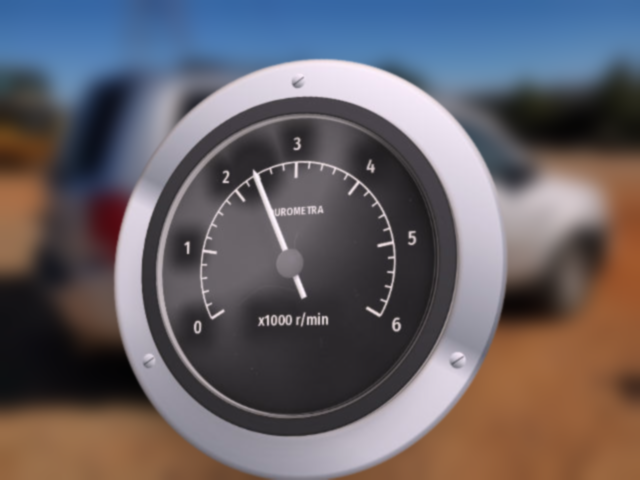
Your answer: 2400 rpm
